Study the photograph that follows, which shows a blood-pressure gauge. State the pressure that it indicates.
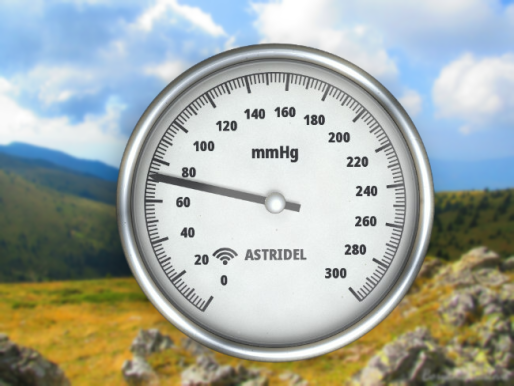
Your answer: 72 mmHg
